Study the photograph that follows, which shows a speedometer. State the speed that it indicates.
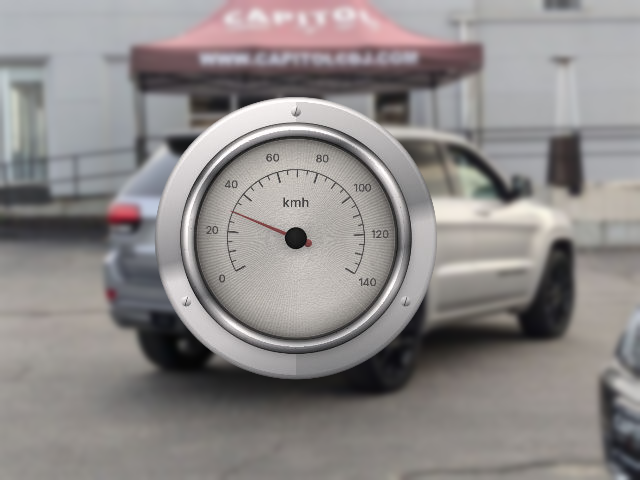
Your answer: 30 km/h
